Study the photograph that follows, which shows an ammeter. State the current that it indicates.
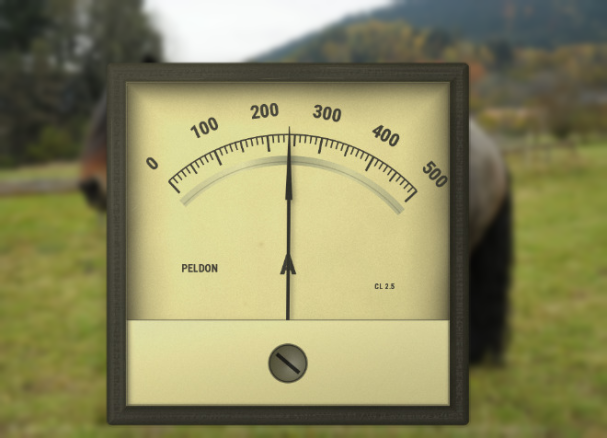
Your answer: 240 A
